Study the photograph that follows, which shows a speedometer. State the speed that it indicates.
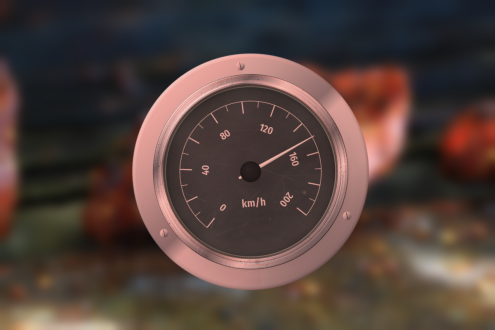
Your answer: 150 km/h
